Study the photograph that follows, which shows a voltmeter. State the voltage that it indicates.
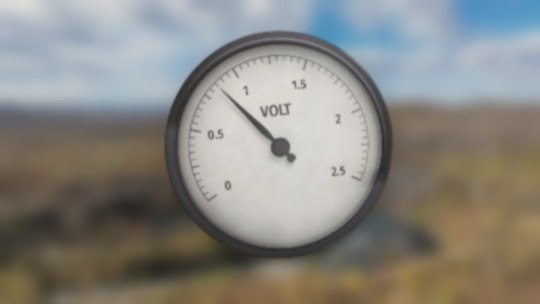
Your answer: 0.85 V
